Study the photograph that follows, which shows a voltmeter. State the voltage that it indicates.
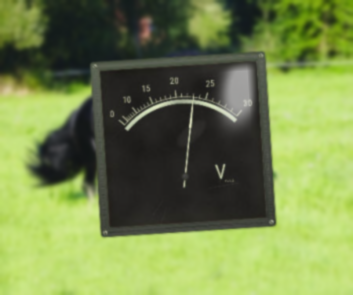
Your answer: 23 V
